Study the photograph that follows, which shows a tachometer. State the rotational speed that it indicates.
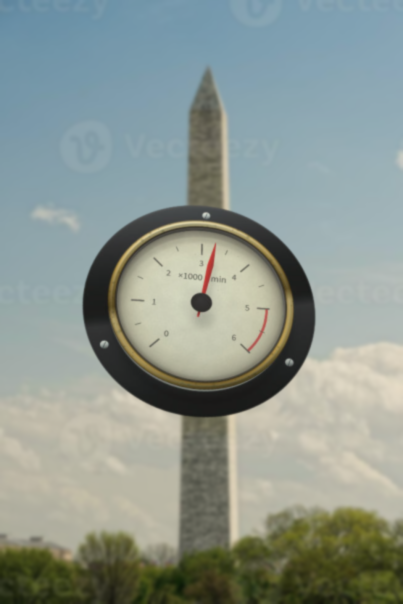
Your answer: 3250 rpm
